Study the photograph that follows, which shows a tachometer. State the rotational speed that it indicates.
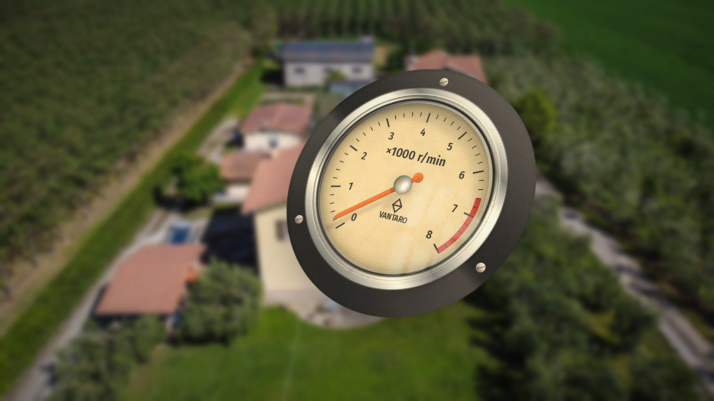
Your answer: 200 rpm
